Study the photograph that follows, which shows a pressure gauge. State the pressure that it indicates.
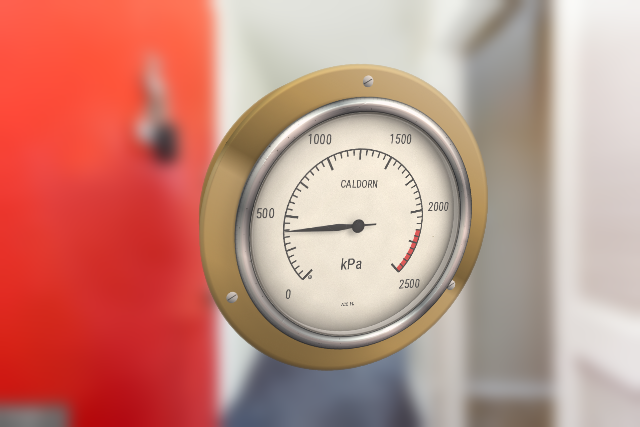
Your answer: 400 kPa
